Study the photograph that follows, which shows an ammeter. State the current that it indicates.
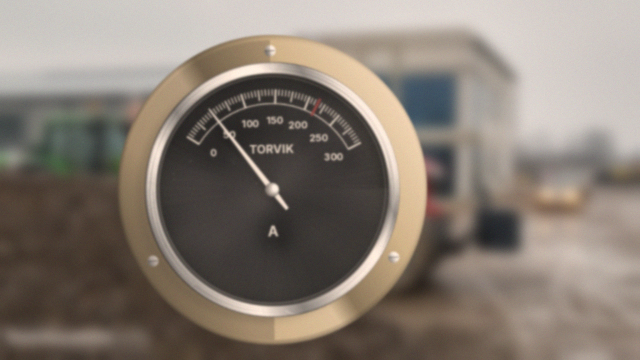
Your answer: 50 A
